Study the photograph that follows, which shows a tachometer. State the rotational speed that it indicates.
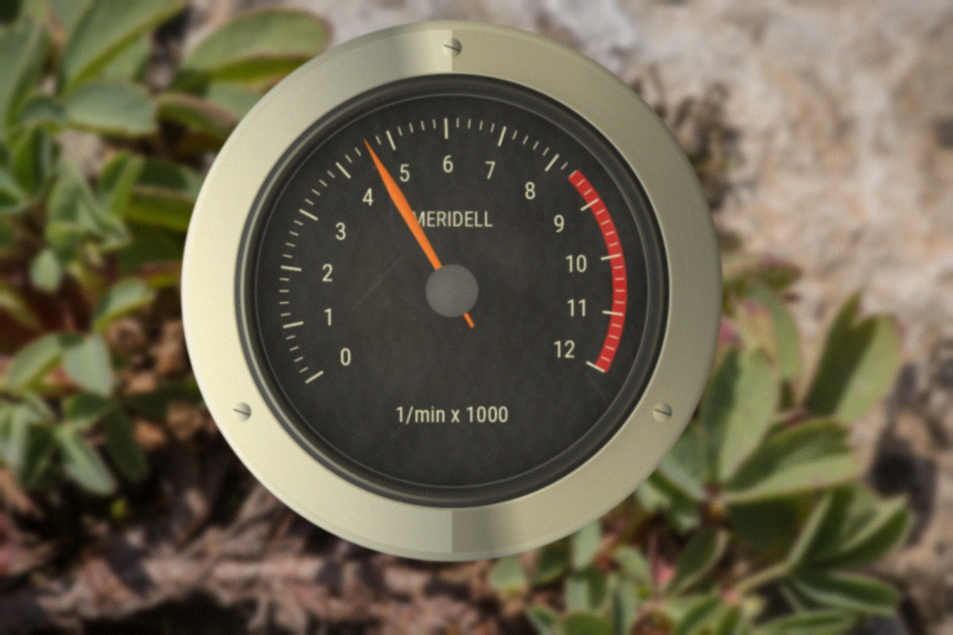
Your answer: 4600 rpm
